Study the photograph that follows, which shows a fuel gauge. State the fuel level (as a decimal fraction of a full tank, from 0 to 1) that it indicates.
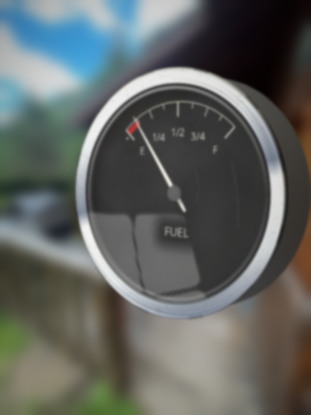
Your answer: 0.125
